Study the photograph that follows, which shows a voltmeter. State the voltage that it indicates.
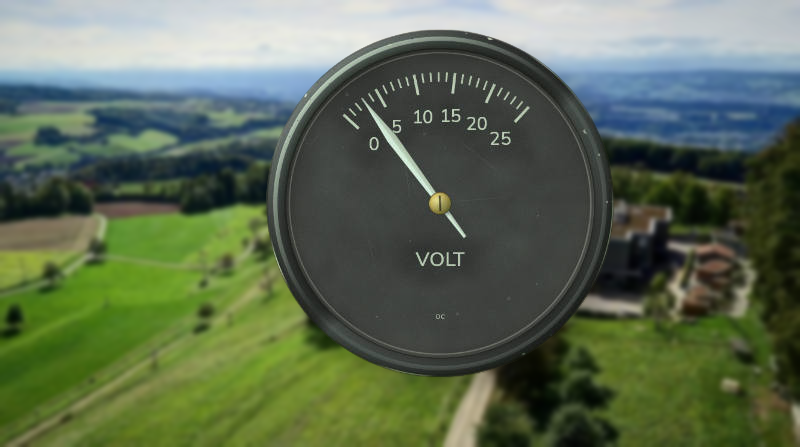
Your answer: 3 V
